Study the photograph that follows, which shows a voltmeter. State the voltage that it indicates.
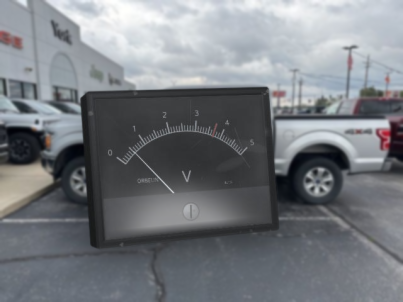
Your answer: 0.5 V
